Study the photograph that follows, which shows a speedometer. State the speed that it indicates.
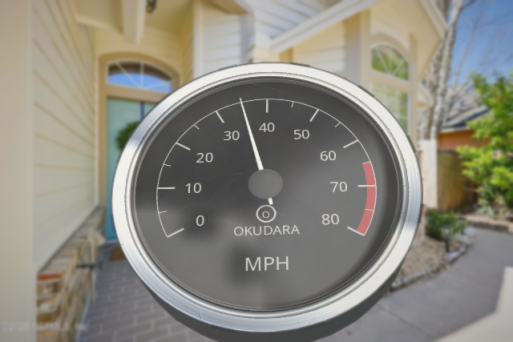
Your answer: 35 mph
